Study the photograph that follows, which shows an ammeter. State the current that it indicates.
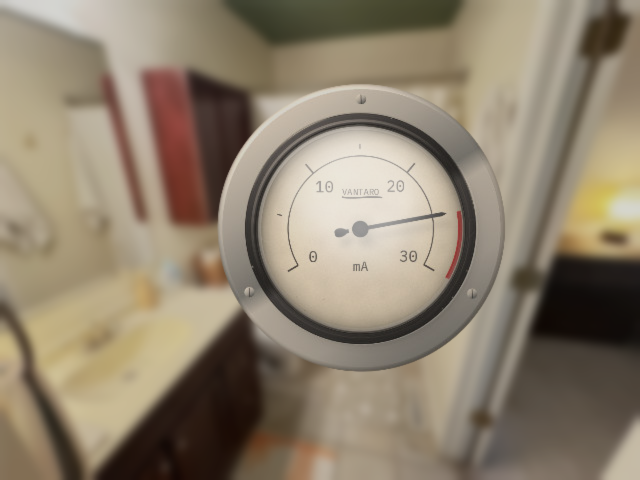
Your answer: 25 mA
